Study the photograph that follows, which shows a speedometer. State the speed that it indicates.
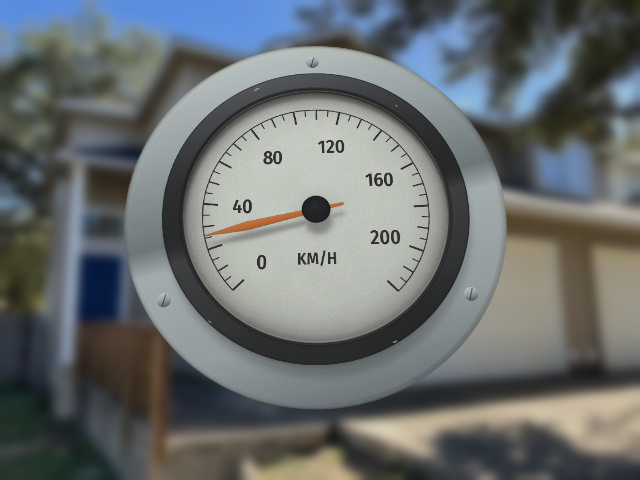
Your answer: 25 km/h
